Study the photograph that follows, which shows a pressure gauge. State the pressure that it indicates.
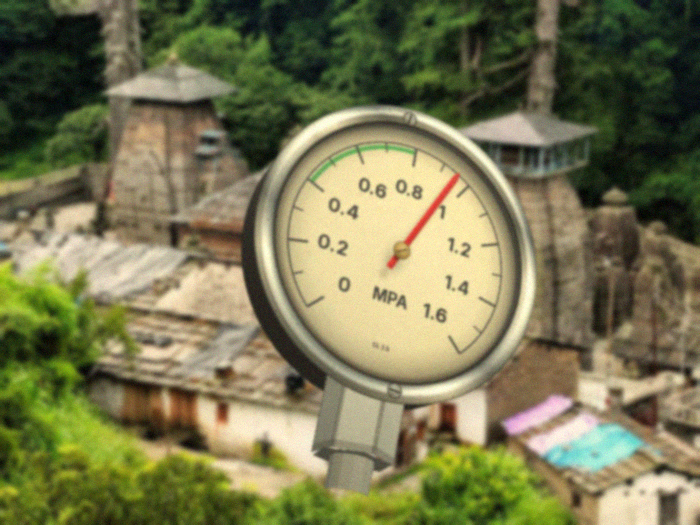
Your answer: 0.95 MPa
